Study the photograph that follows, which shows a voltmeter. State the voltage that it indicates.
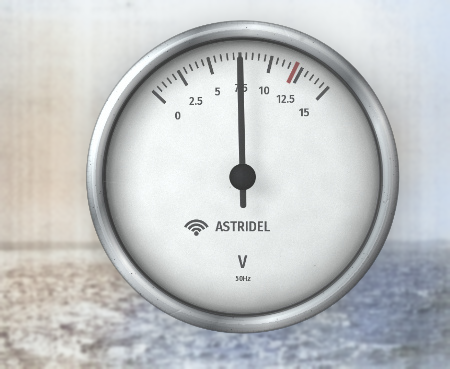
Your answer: 7.5 V
